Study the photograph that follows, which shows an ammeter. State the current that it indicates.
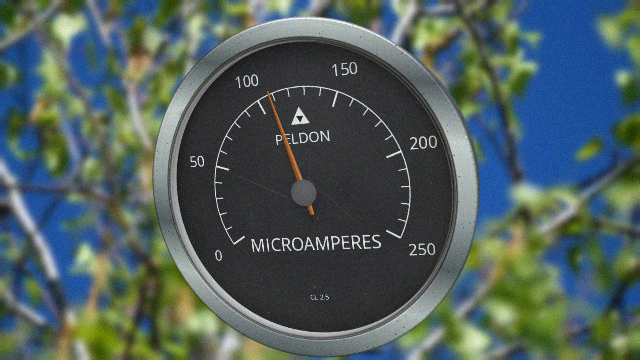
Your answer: 110 µA
